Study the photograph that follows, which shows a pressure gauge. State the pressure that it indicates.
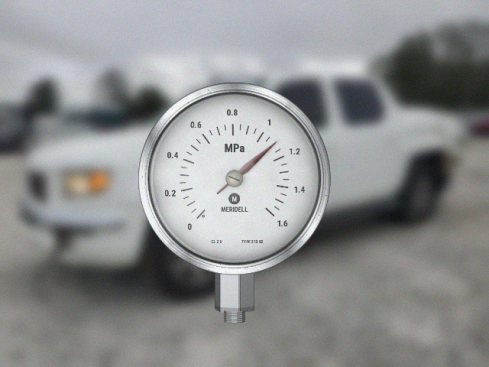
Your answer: 1.1 MPa
